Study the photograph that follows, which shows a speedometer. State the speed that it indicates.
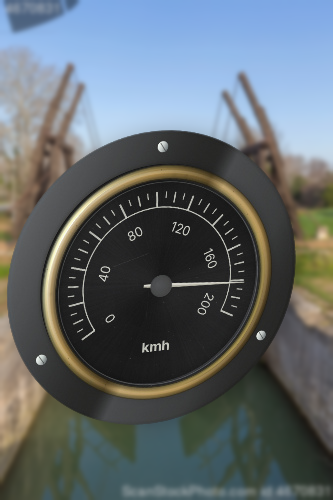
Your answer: 180 km/h
